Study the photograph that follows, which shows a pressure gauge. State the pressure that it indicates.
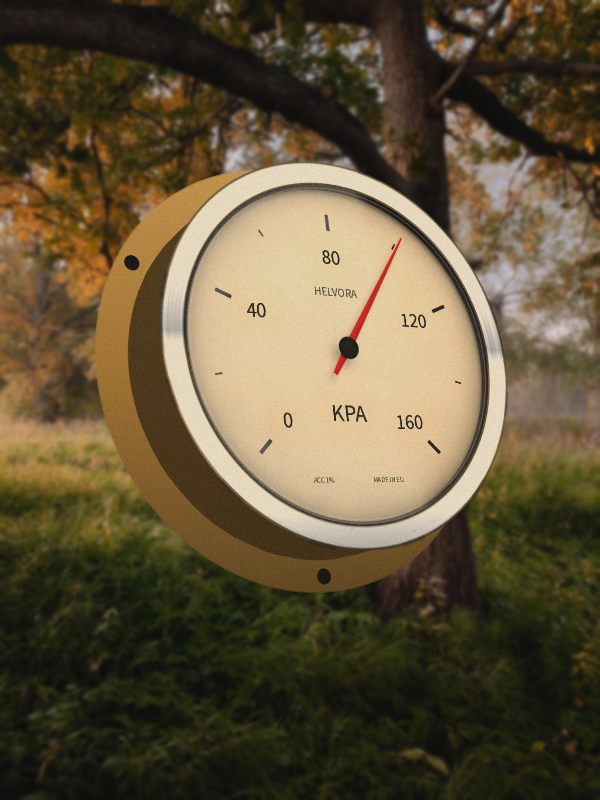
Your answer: 100 kPa
